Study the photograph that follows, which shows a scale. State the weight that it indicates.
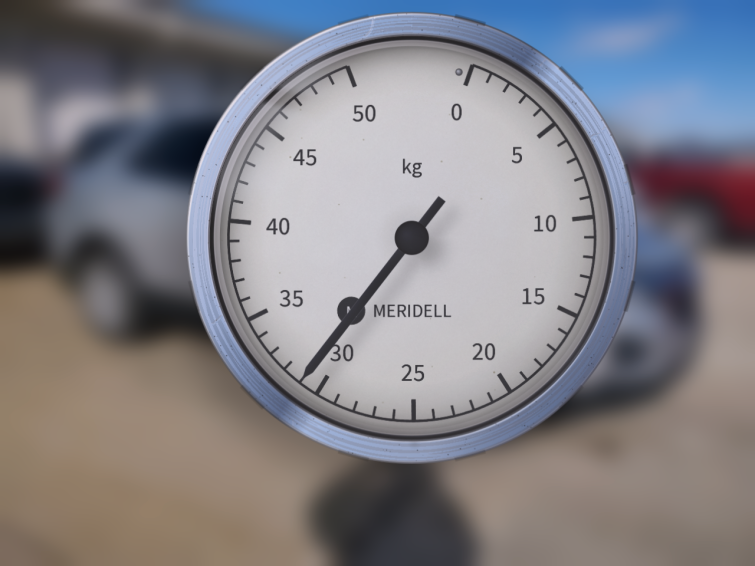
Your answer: 31 kg
